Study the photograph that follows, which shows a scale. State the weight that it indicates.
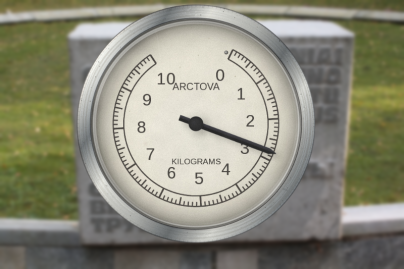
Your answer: 2.8 kg
